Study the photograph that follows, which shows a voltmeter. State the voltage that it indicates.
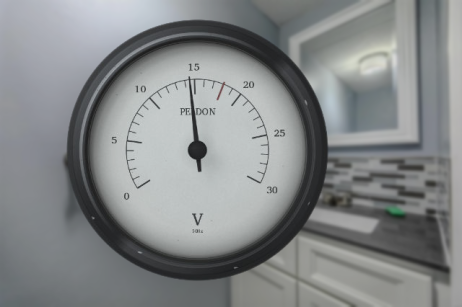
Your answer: 14.5 V
